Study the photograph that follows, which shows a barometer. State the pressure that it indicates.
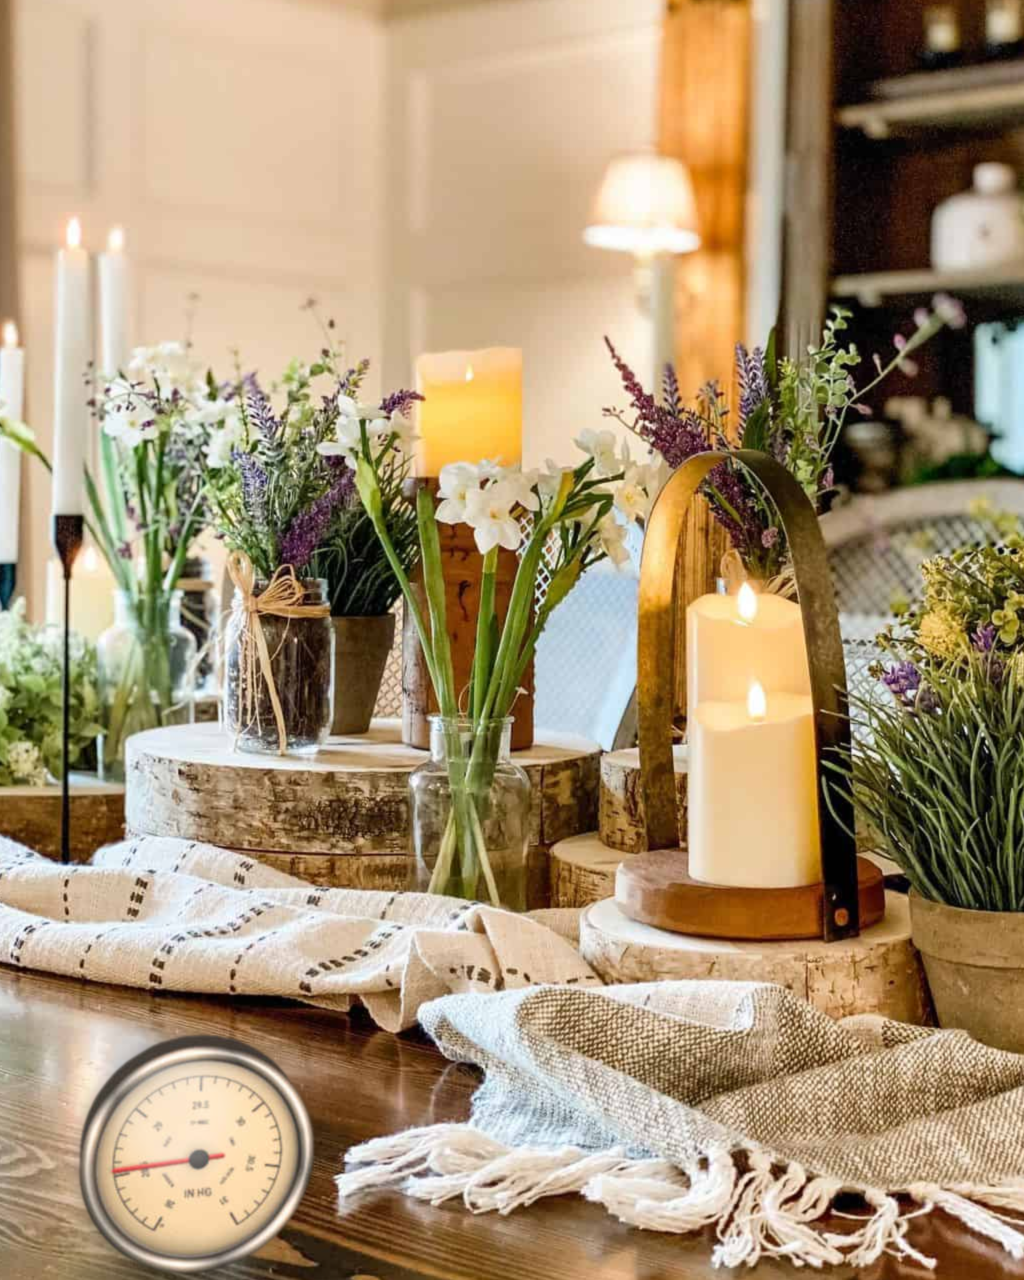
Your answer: 28.55 inHg
